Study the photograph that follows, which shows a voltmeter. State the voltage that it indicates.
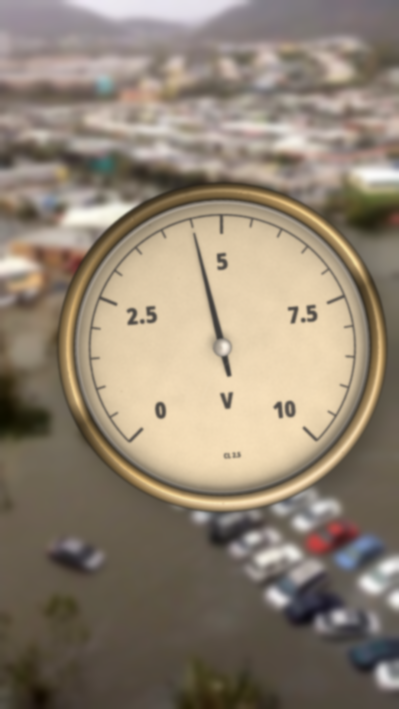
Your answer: 4.5 V
